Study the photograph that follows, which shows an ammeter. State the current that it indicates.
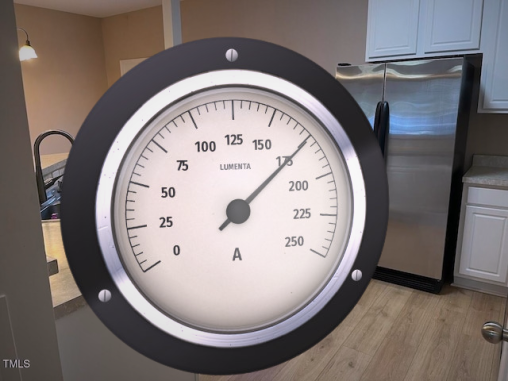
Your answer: 175 A
